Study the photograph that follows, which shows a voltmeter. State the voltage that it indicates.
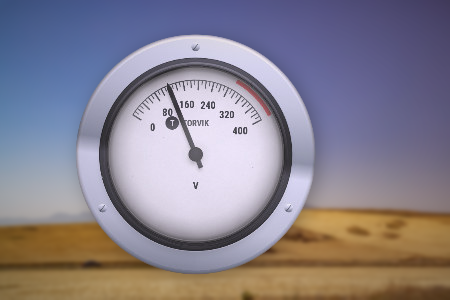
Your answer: 120 V
